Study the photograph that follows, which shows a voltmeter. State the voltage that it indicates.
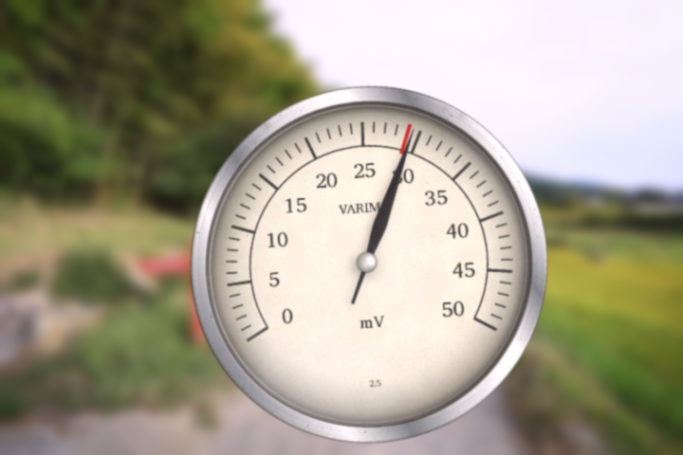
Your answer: 29.5 mV
